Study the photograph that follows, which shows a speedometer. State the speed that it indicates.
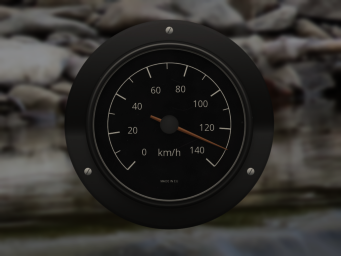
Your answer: 130 km/h
